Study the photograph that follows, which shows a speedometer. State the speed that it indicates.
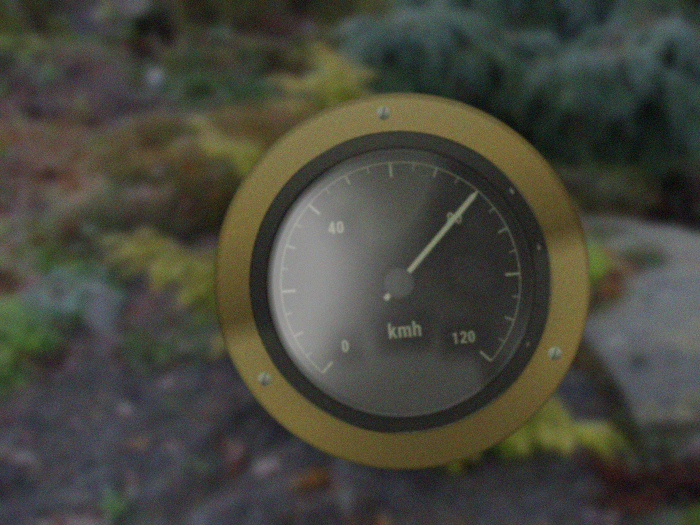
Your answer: 80 km/h
